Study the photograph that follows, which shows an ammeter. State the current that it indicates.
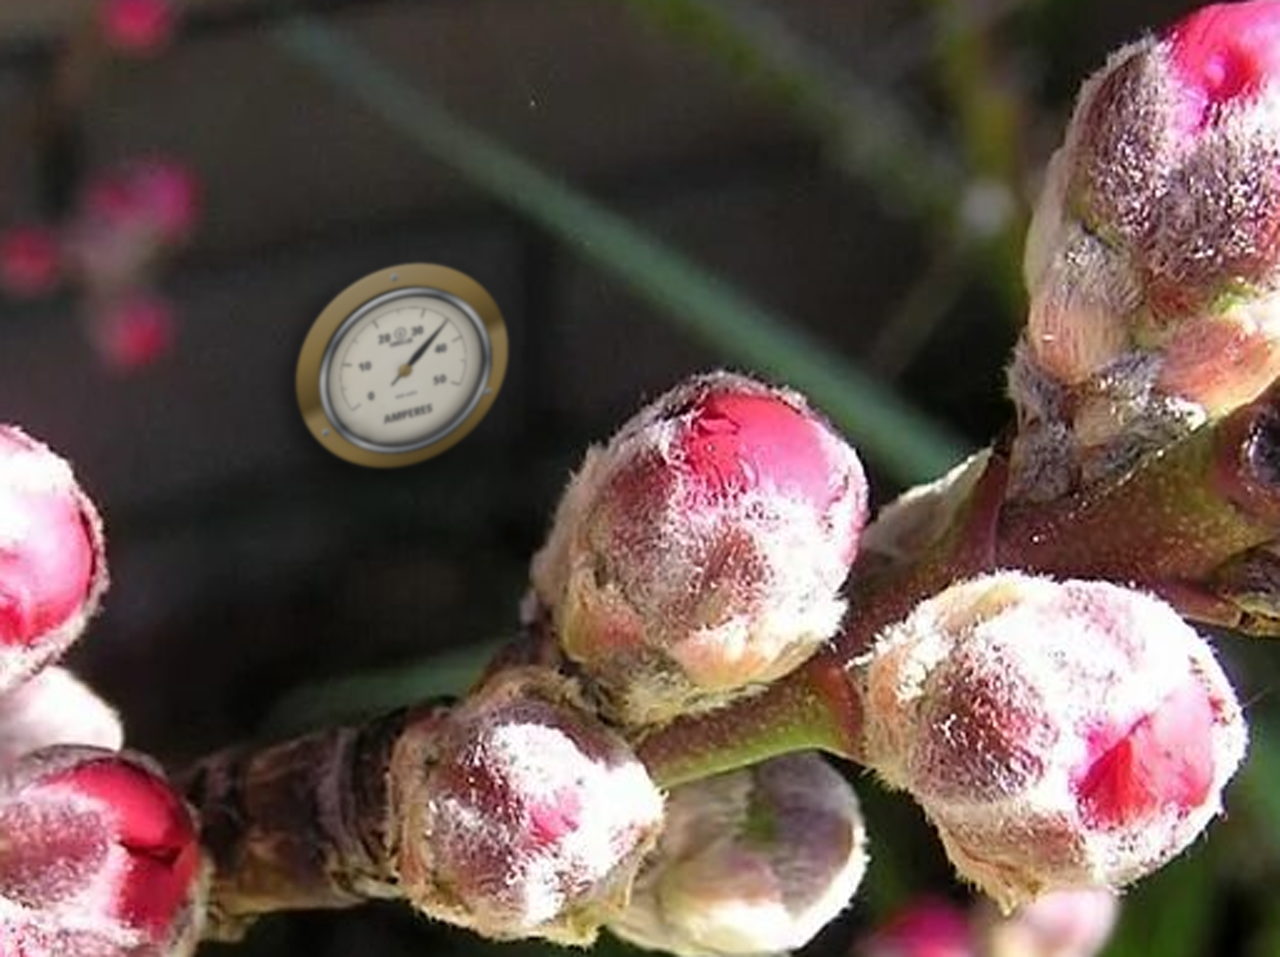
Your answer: 35 A
